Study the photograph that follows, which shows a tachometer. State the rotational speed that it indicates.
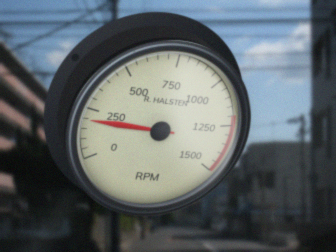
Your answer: 200 rpm
